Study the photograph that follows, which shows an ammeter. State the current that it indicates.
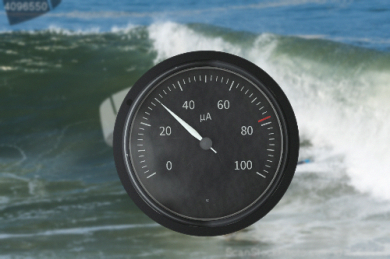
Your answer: 30 µA
